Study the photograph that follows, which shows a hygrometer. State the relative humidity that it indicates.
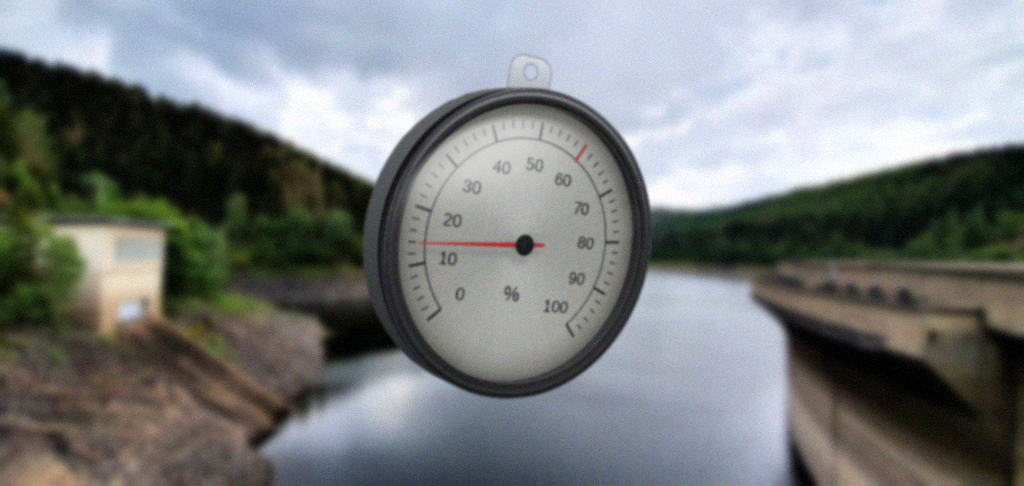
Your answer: 14 %
